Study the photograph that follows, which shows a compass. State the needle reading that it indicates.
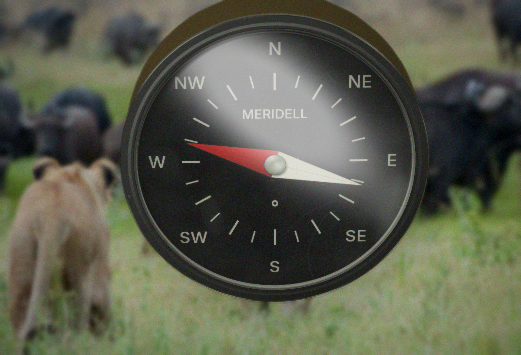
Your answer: 285 °
